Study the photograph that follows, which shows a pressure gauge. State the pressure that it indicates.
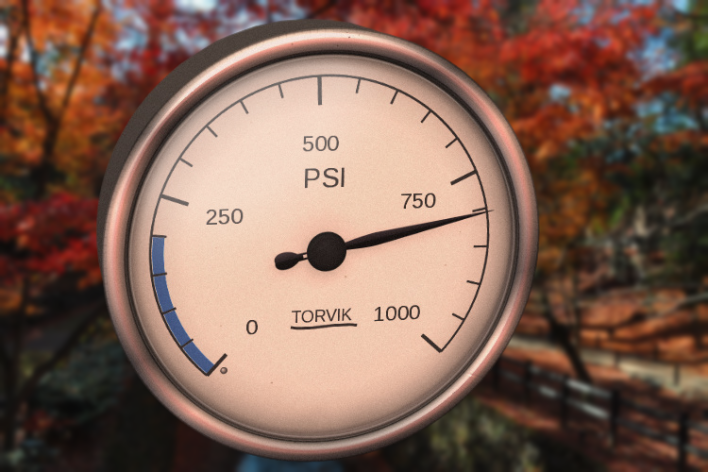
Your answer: 800 psi
